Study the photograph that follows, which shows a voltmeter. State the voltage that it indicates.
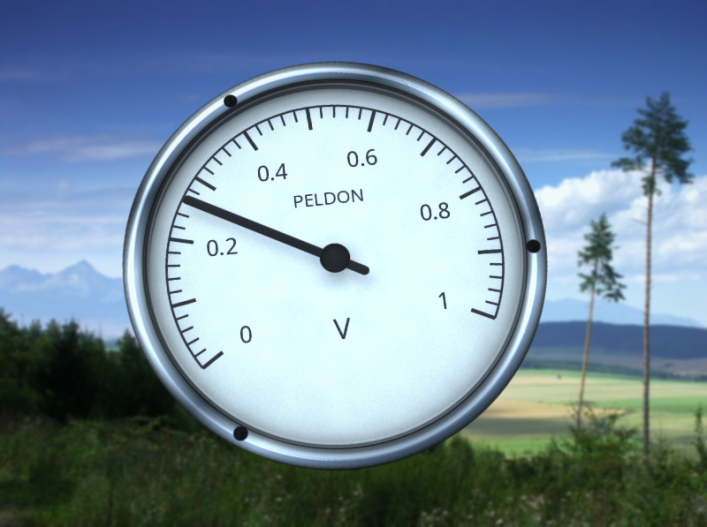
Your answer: 0.26 V
